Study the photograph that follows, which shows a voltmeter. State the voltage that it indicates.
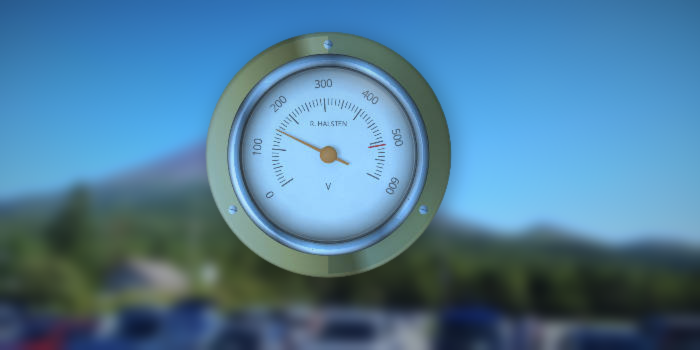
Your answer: 150 V
